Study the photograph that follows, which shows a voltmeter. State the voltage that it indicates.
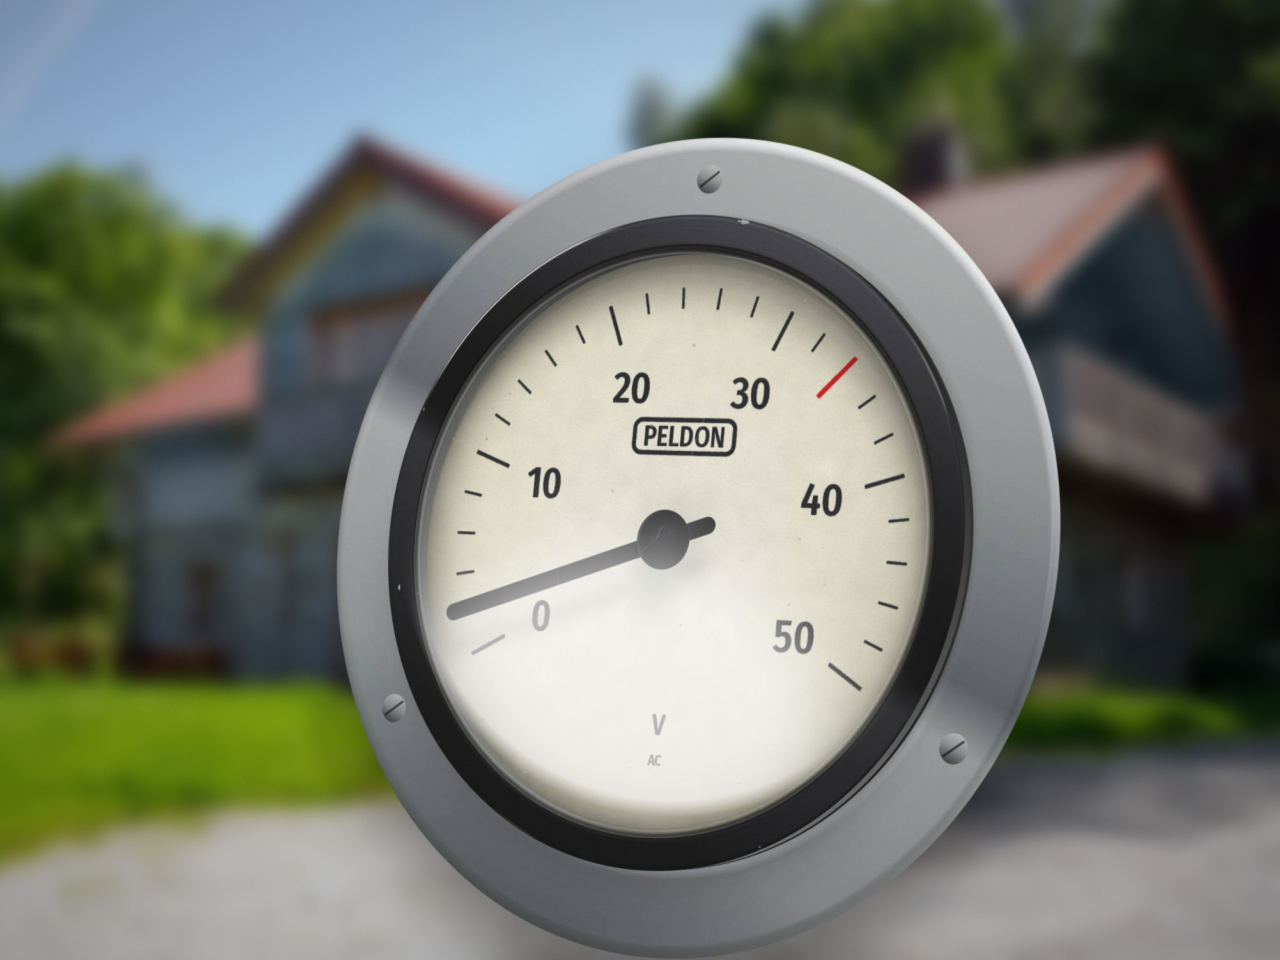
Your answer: 2 V
